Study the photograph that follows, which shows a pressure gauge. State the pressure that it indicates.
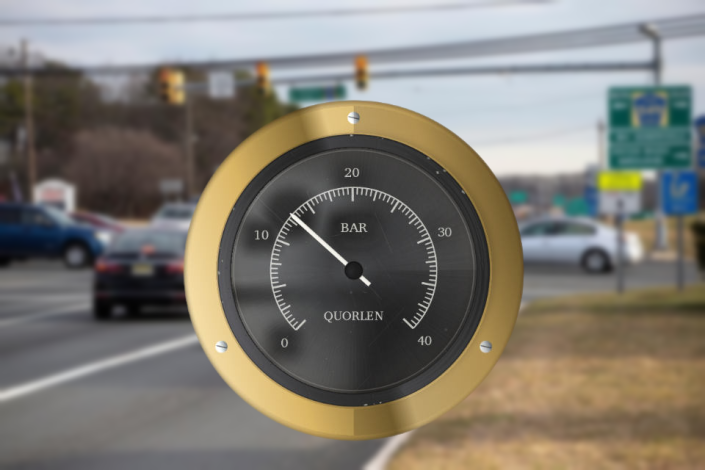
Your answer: 13 bar
